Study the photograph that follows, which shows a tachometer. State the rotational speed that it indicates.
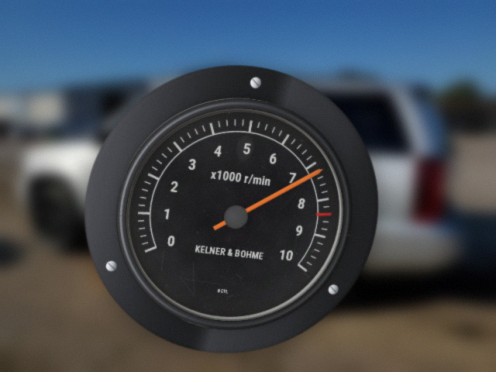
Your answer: 7200 rpm
